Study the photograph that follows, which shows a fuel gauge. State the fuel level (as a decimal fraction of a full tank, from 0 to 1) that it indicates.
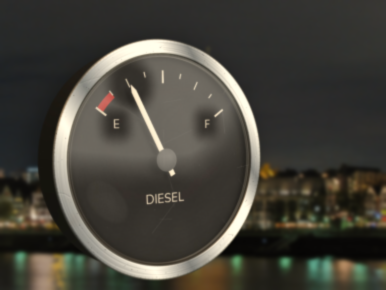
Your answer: 0.25
